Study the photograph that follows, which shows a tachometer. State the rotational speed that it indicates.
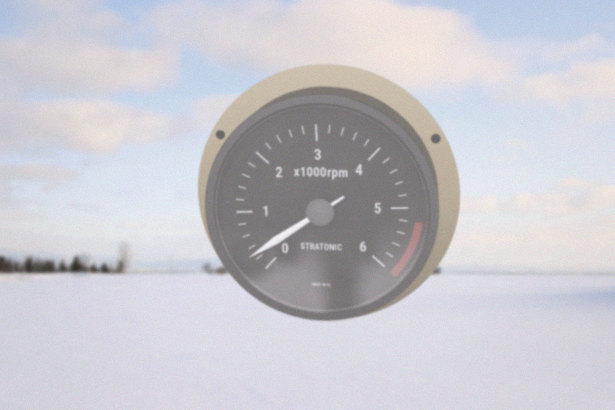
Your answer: 300 rpm
